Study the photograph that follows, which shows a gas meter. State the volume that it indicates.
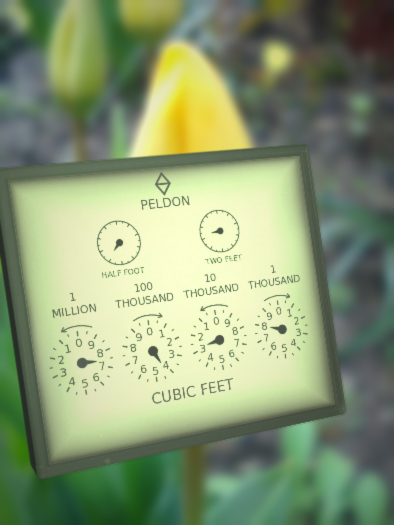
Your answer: 742800 ft³
